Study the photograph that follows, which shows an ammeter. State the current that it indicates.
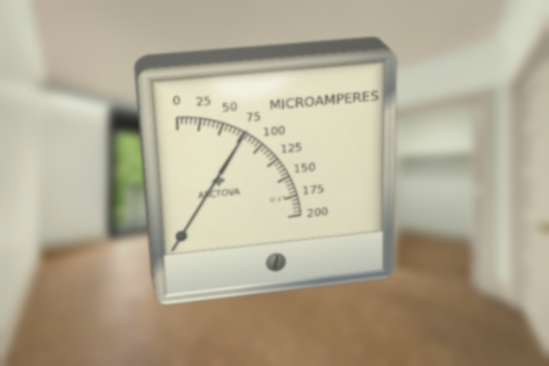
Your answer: 75 µA
